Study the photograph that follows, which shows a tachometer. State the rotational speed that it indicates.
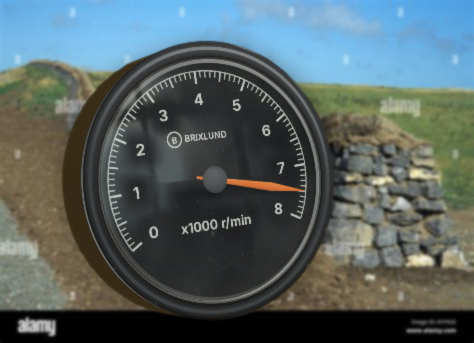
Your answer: 7500 rpm
